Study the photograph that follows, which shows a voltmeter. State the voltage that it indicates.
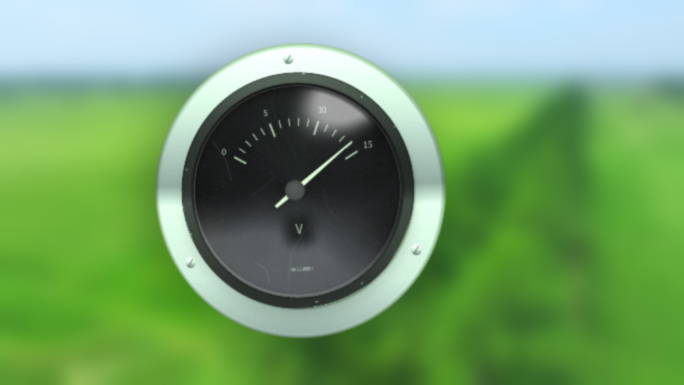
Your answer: 14 V
